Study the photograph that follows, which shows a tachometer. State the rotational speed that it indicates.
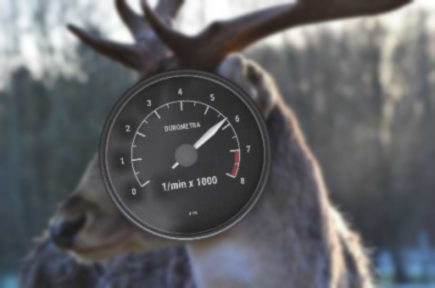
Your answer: 5750 rpm
